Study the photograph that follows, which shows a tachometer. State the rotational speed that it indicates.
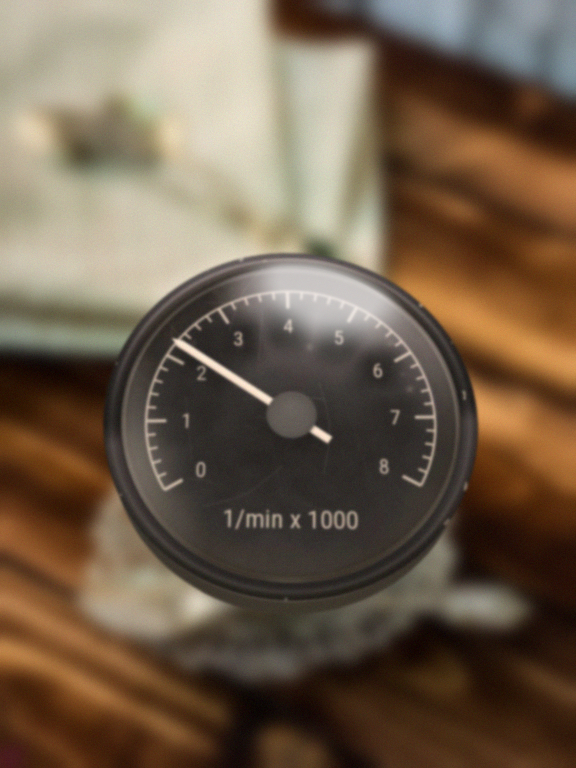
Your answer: 2200 rpm
